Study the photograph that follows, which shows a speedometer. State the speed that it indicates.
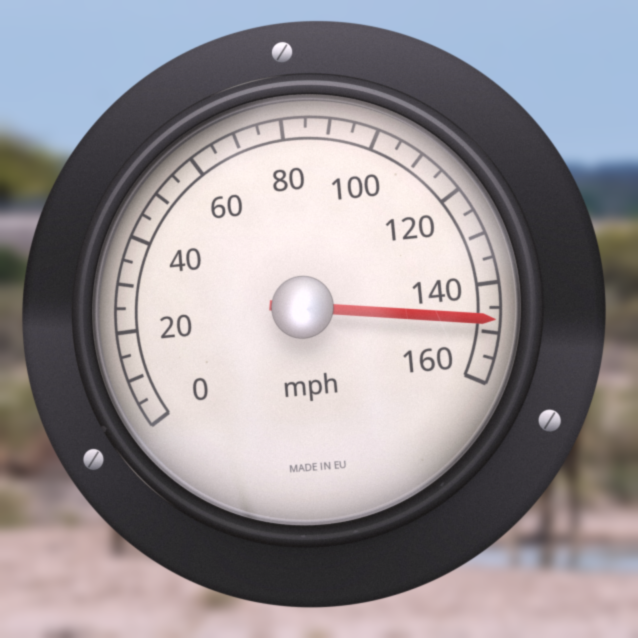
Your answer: 147.5 mph
